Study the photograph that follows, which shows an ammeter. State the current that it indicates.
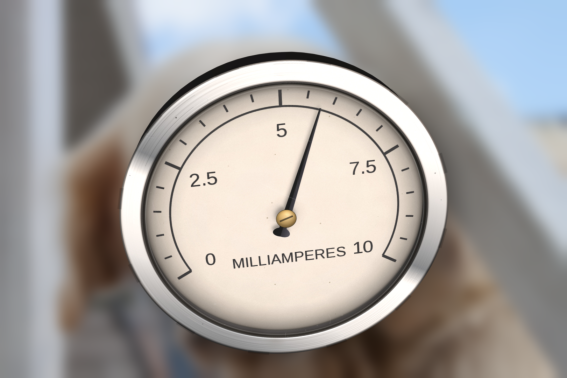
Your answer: 5.75 mA
